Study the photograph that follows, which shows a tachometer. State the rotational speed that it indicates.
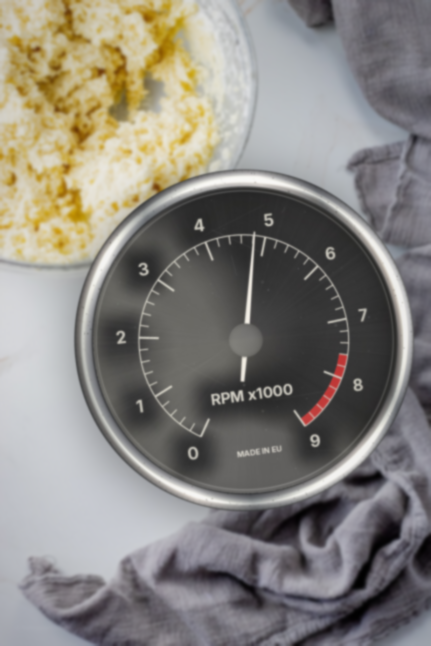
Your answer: 4800 rpm
